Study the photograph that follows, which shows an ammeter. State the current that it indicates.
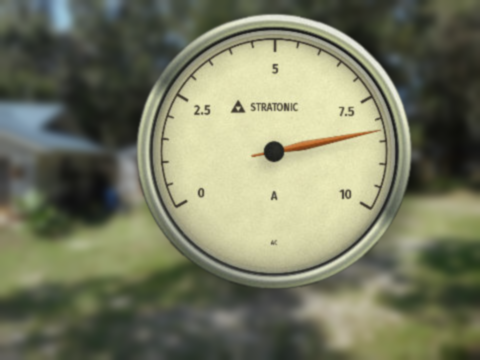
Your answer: 8.25 A
